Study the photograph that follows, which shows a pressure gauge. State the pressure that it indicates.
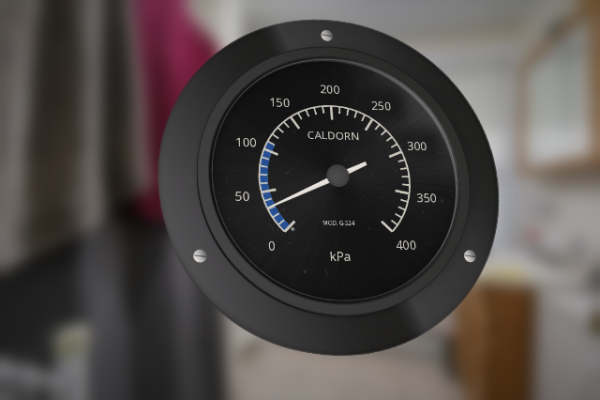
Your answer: 30 kPa
